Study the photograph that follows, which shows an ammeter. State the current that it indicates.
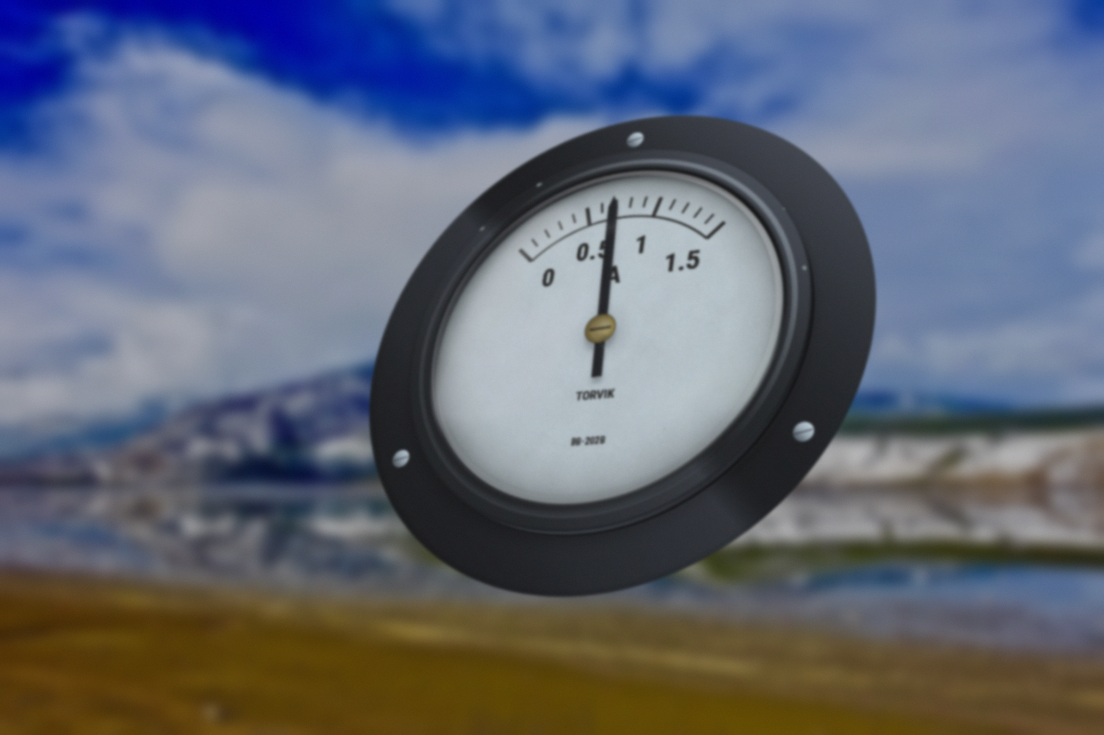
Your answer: 0.7 A
